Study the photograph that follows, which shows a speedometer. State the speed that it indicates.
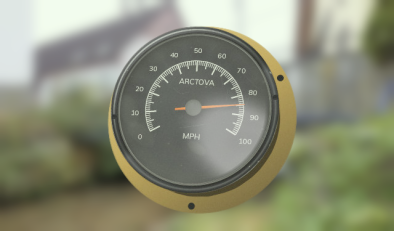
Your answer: 85 mph
